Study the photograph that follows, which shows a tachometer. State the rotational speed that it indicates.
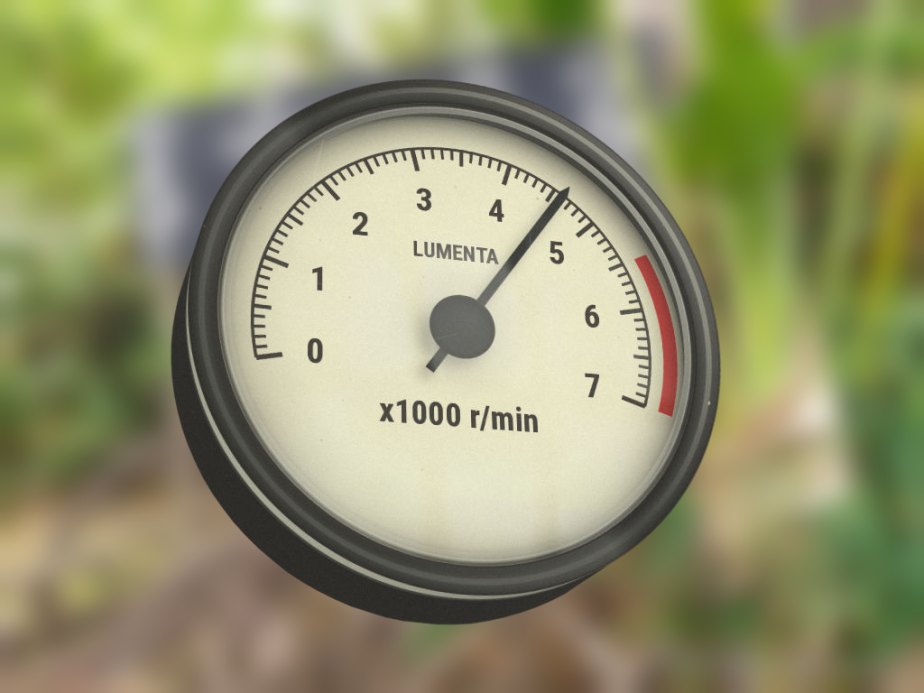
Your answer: 4600 rpm
